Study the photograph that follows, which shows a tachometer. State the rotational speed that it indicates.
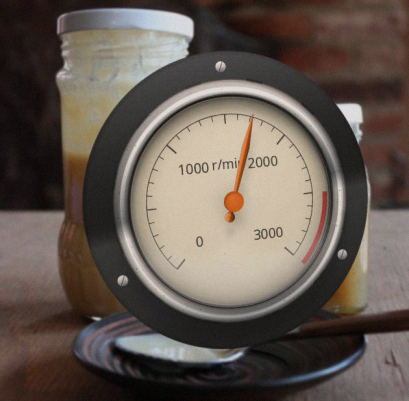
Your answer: 1700 rpm
